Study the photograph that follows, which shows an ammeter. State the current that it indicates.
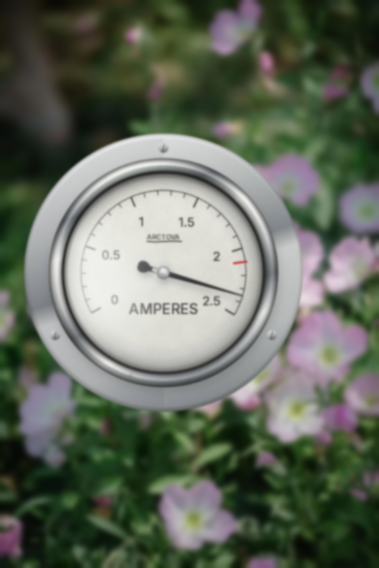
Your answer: 2.35 A
